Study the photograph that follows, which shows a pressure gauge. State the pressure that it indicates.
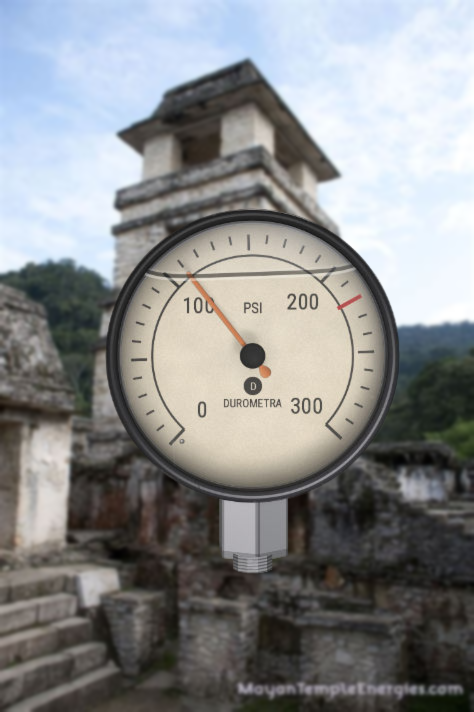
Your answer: 110 psi
